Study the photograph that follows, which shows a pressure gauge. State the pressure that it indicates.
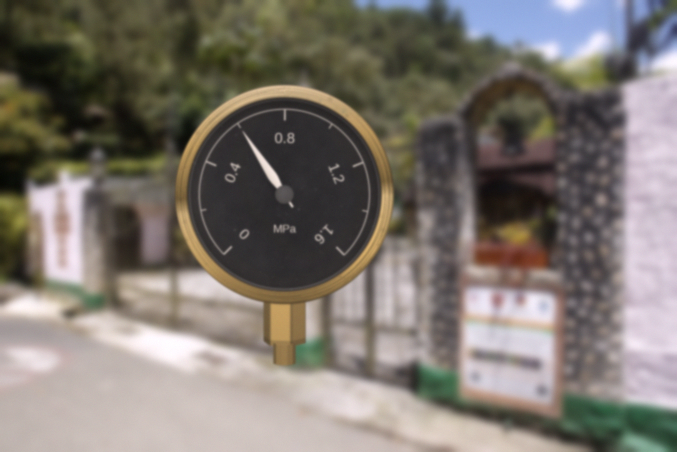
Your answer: 0.6 MPa
